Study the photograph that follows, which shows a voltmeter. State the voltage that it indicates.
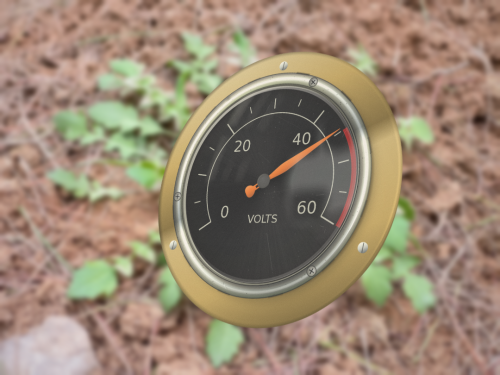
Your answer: 45 V
